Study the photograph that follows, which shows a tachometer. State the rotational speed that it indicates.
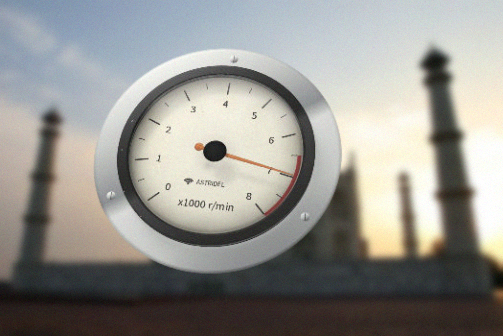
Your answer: 7000 rpm
